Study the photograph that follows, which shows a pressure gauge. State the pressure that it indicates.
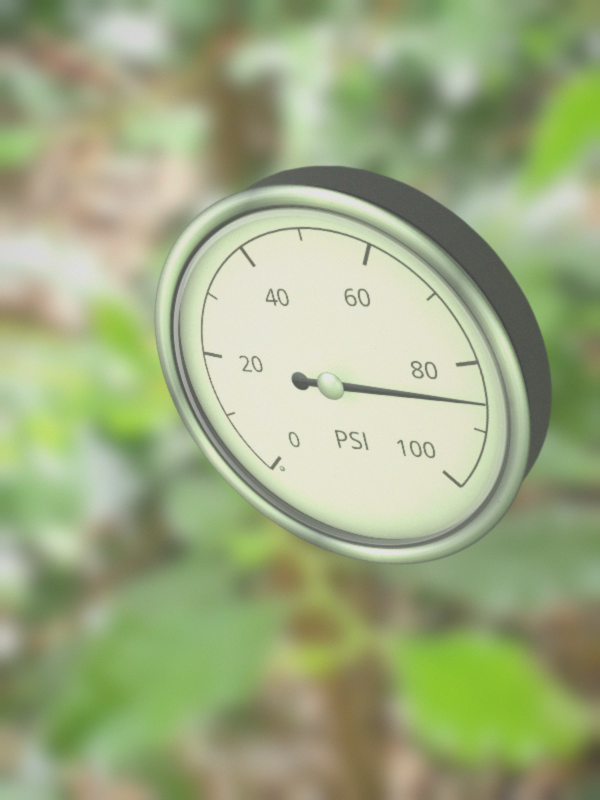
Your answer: 85 psi
